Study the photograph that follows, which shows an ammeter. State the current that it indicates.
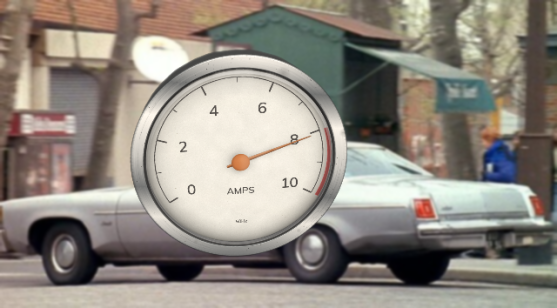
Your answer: 8 A
